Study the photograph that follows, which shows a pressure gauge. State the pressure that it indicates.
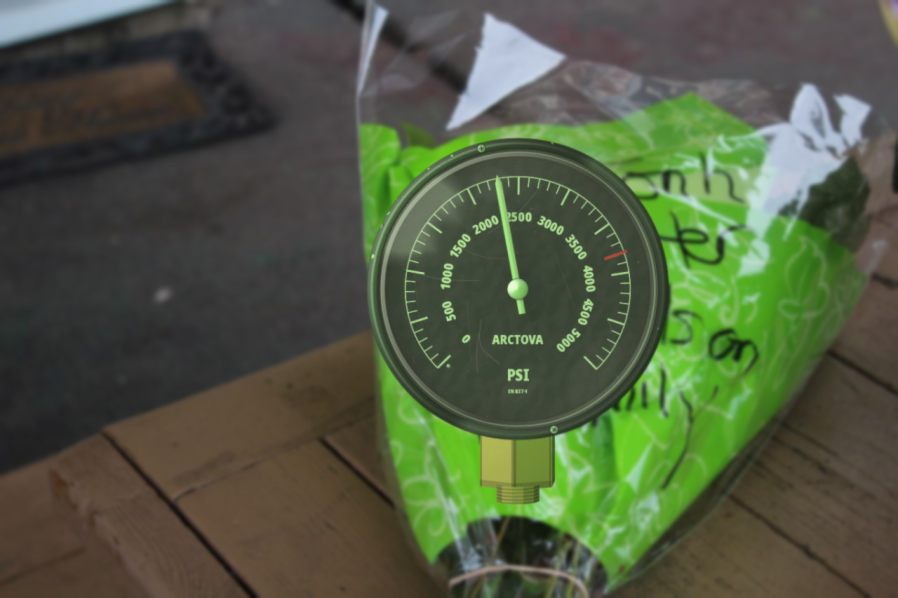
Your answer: 2300 psi
